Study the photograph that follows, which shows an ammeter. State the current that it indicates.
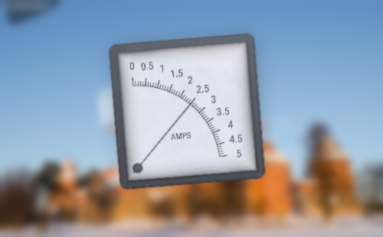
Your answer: 2.5 A
